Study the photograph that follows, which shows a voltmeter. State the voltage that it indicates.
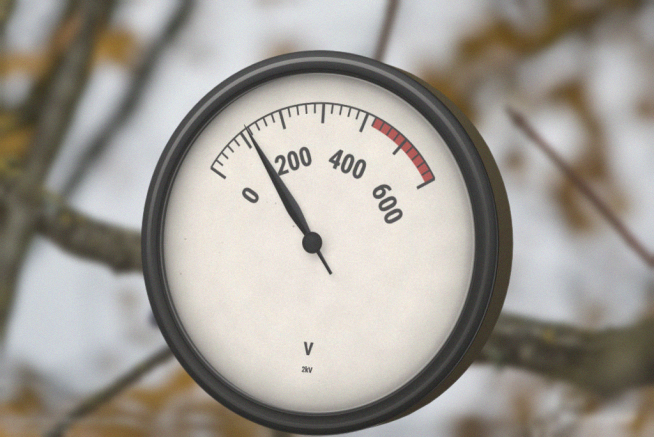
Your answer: 120 V
